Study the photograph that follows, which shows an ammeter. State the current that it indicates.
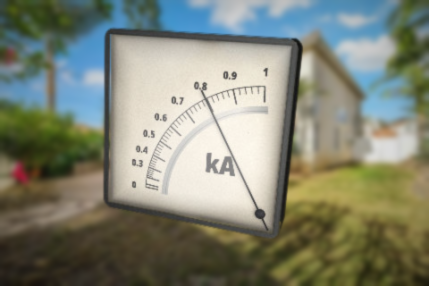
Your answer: 0.8 kA
